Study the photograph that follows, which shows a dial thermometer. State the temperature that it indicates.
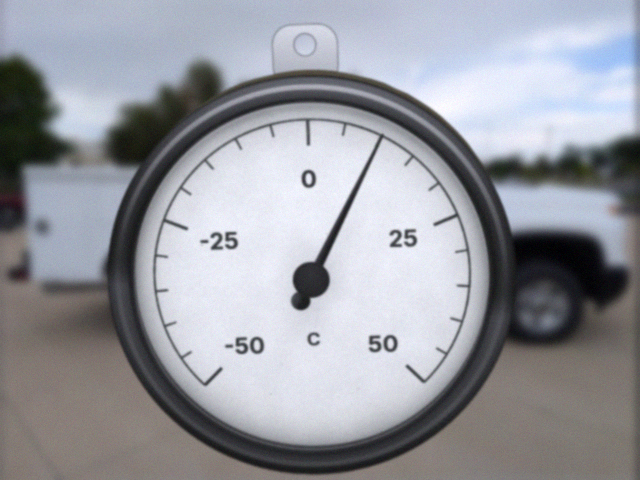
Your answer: 10 °C
